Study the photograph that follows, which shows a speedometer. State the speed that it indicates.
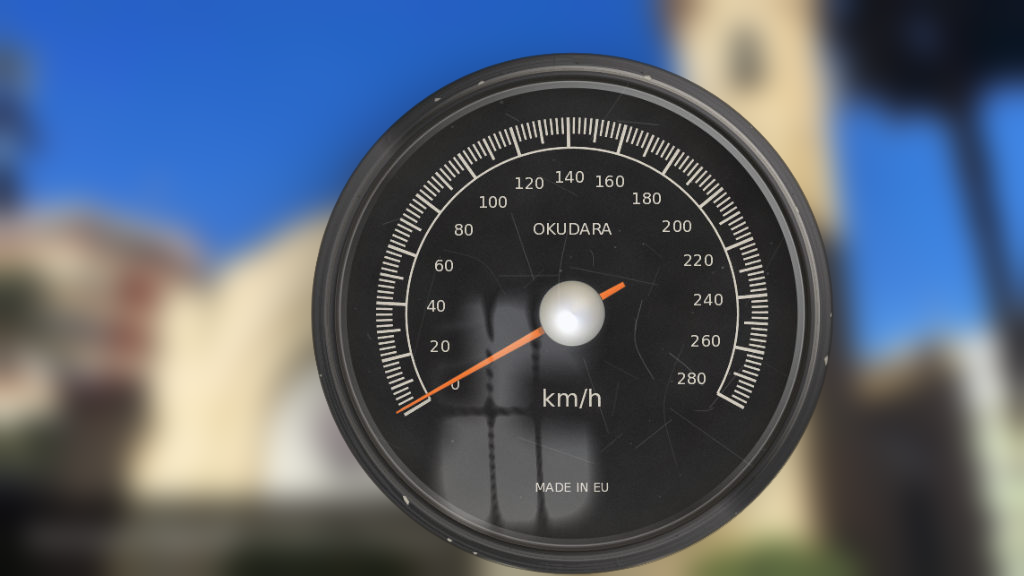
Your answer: 2 km/h
